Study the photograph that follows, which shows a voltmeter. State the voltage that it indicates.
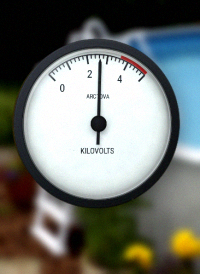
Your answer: 2.6 kV
